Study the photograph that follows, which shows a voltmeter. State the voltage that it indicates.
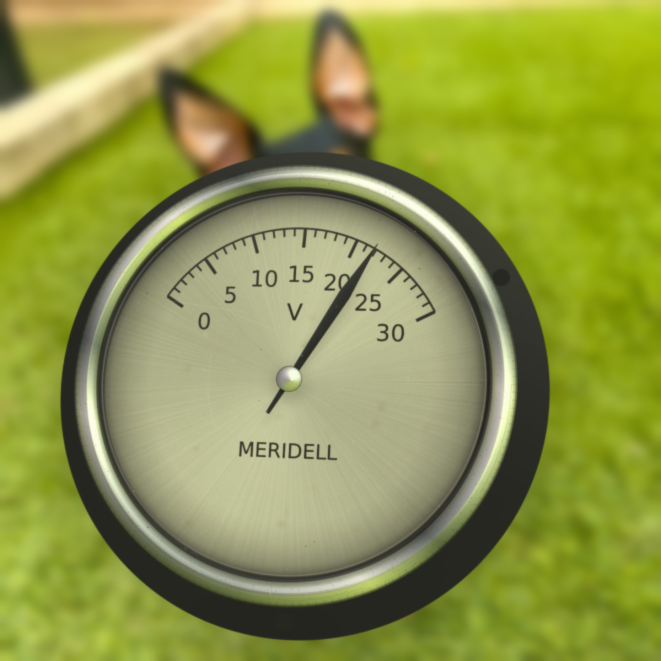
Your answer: 22 V
